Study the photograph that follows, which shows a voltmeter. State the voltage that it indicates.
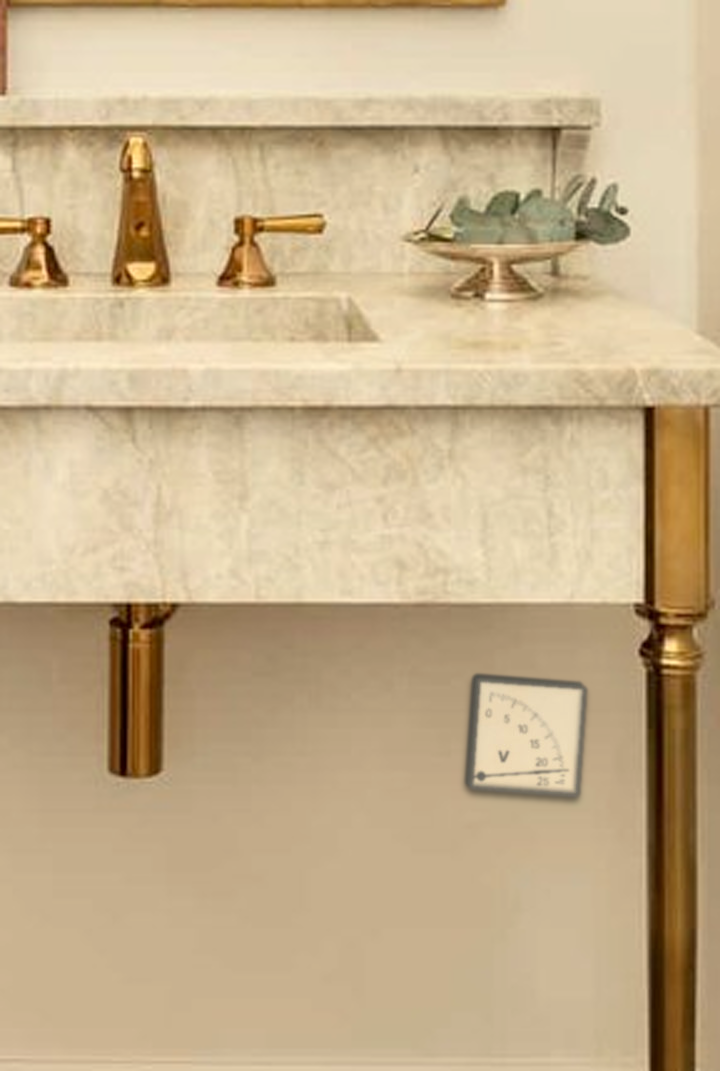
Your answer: 22.5 V
